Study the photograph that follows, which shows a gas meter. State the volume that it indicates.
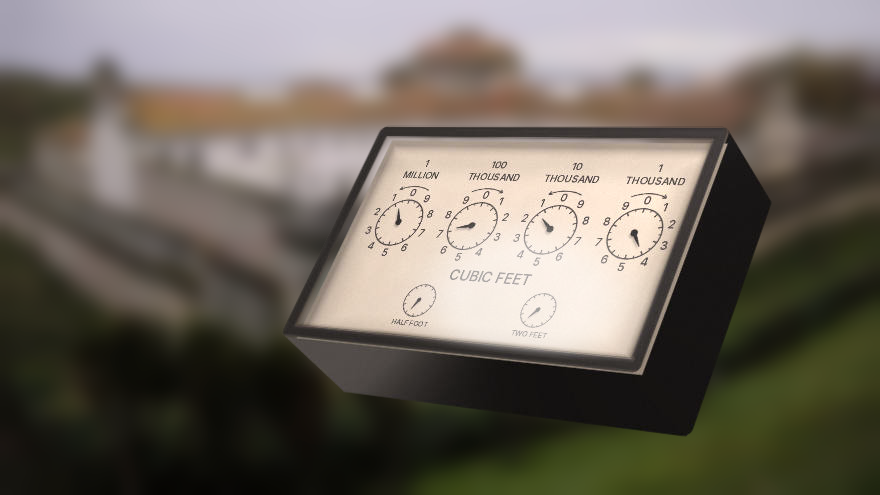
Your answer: 71400 ft³
